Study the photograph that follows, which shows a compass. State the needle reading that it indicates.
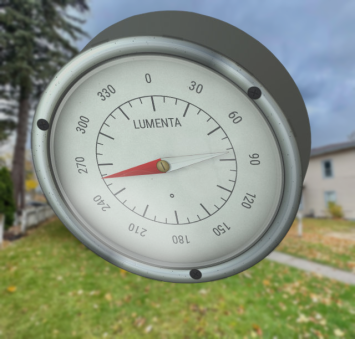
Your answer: 260 °
